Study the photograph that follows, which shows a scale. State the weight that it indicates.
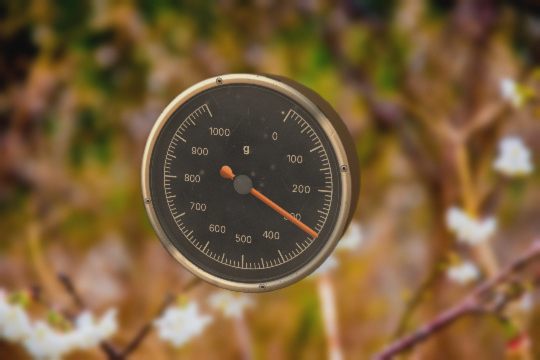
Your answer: 300 g
